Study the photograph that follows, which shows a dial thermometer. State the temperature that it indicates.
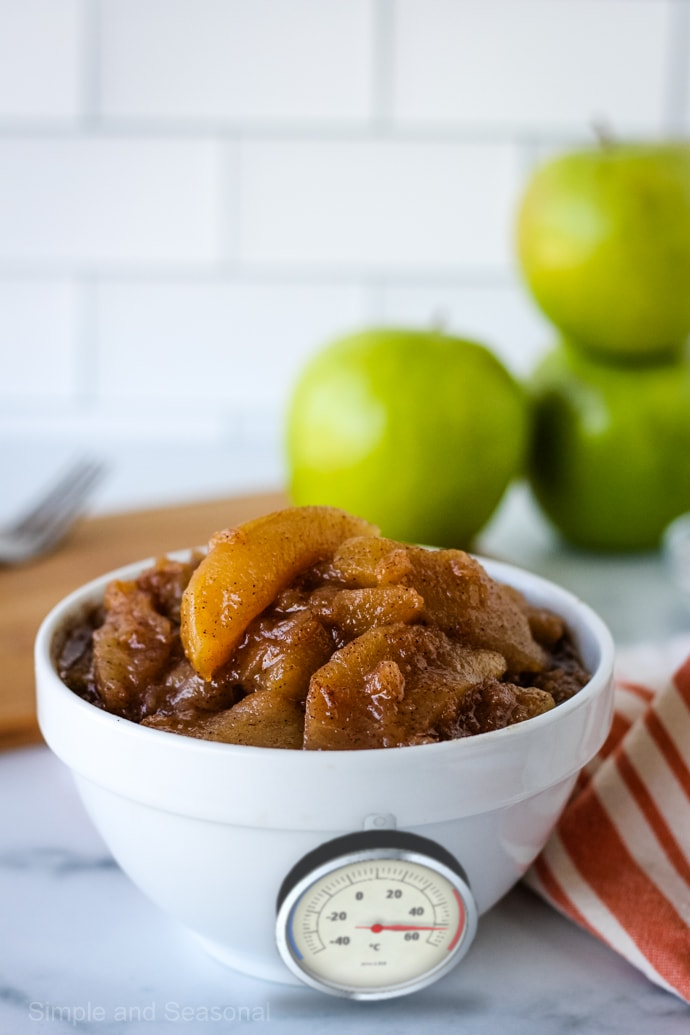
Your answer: 50 °C
